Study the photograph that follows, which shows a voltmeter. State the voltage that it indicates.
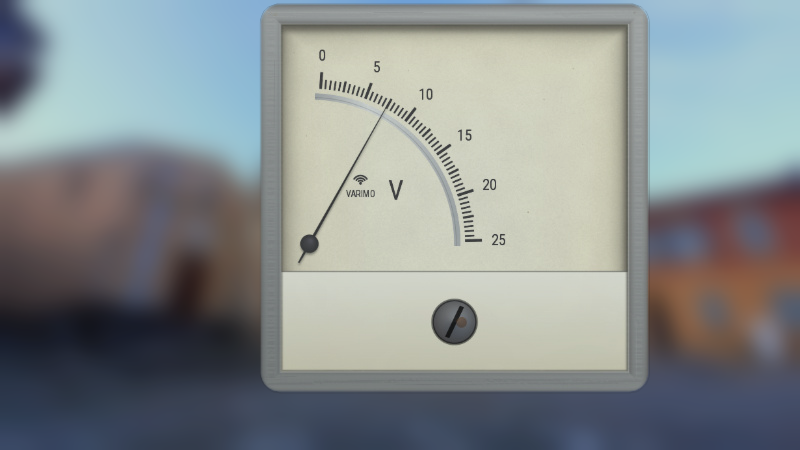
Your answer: 7.5 V
